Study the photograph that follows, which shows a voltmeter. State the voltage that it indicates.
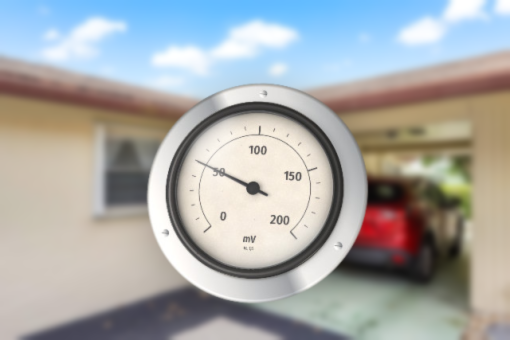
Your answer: 50 mV
